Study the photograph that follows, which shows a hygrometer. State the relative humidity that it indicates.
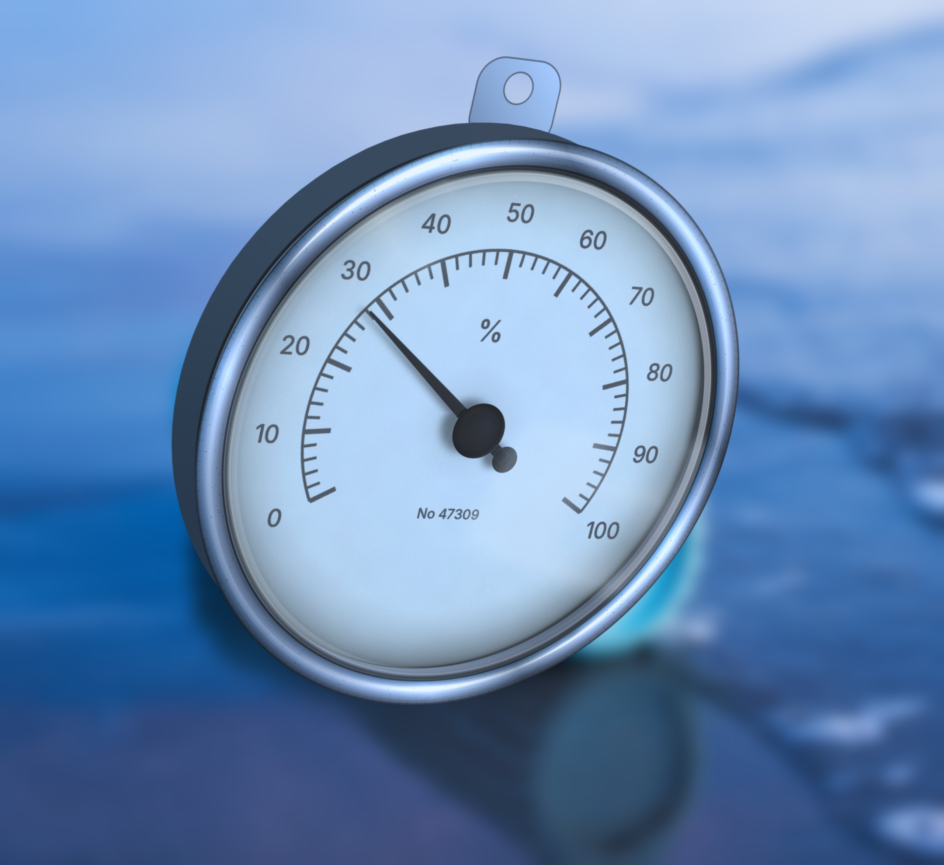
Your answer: 28 %
